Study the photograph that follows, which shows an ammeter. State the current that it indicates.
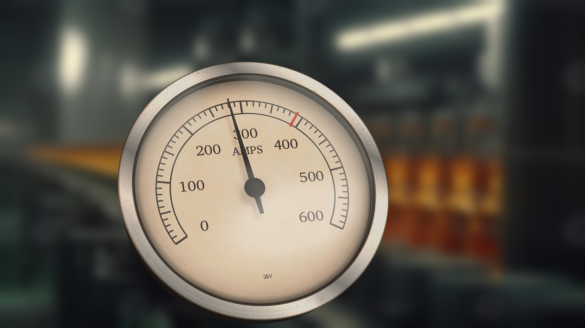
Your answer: 280 A
